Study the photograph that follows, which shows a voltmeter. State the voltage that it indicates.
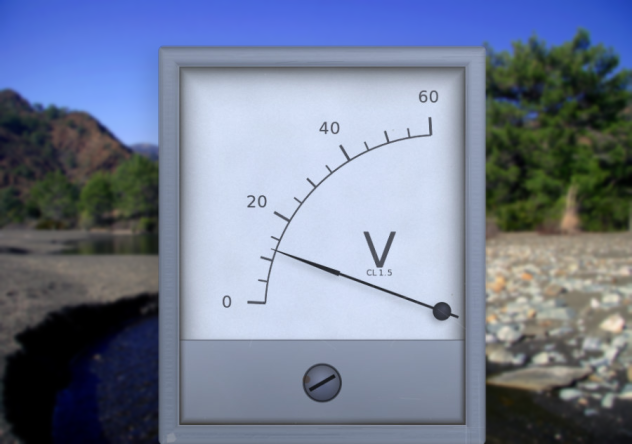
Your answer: 12.5 V
